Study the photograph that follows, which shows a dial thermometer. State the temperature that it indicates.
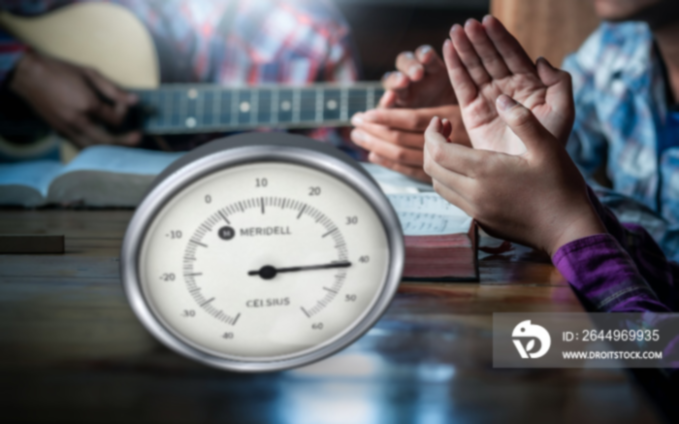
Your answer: 40 °C
